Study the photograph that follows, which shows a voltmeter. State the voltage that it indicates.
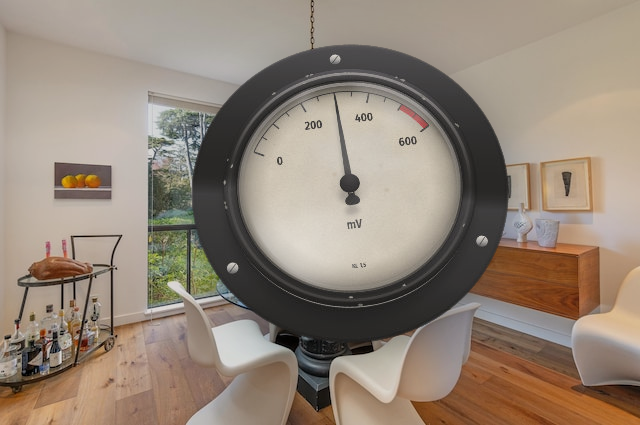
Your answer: 300 mV
